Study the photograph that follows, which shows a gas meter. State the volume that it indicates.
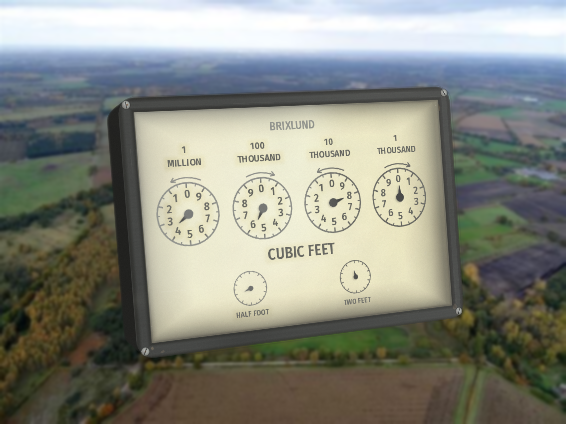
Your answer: 358000 ft³
